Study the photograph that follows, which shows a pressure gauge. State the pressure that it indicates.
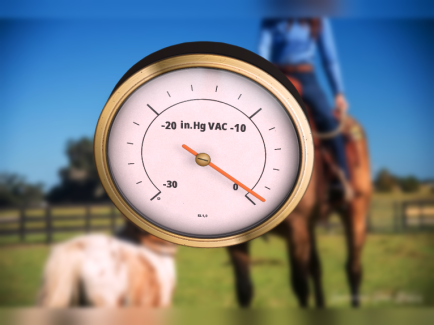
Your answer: -1 inHg
